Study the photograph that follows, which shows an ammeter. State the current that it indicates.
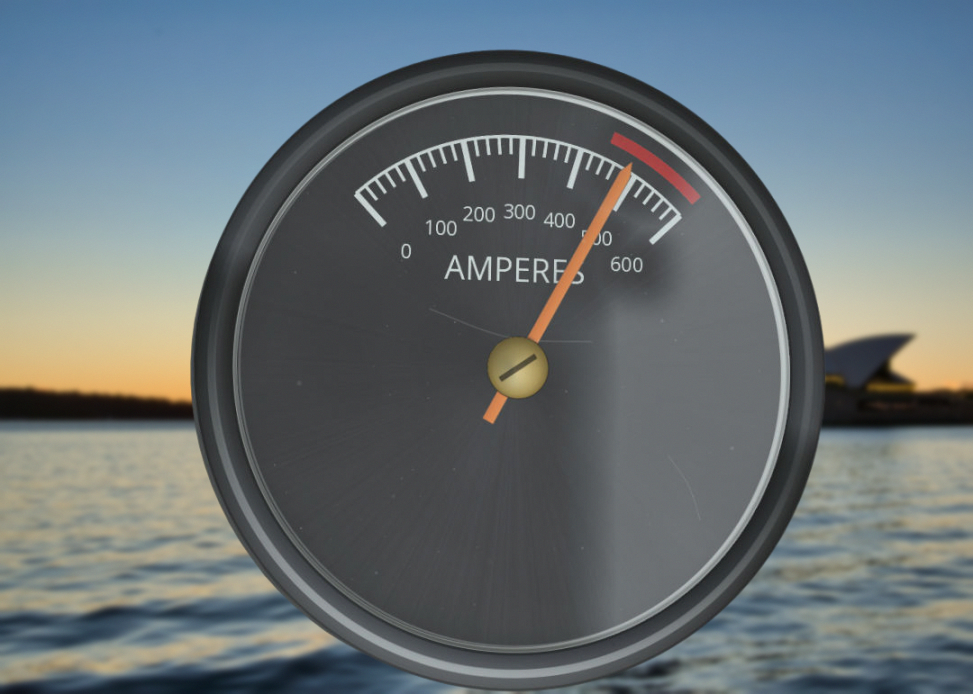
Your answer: 480 A
